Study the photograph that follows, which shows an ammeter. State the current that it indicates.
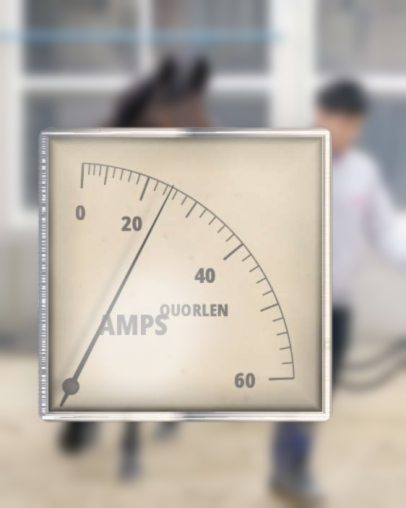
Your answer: 25 A
